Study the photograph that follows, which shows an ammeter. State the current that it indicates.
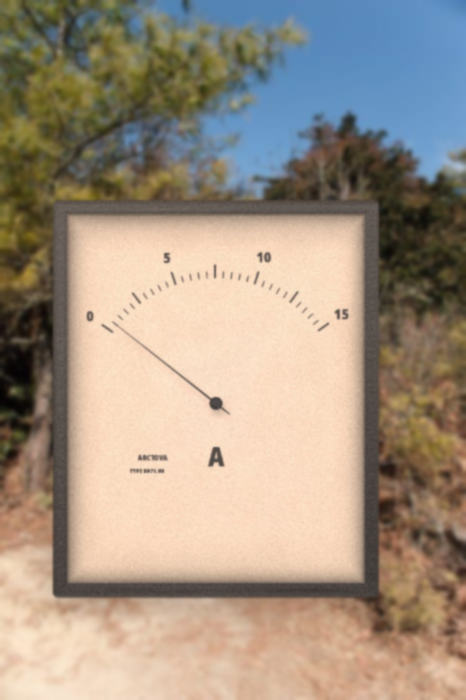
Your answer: 0.5 A
